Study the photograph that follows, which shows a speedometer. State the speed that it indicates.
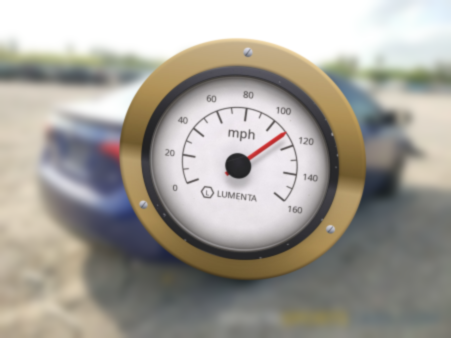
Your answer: 110 mph
